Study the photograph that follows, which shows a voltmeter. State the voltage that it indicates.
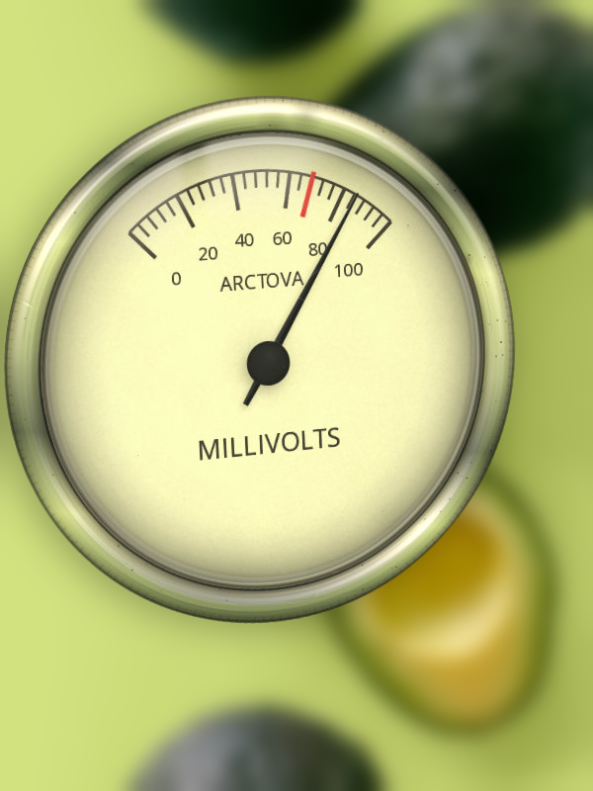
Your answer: 84 mV
